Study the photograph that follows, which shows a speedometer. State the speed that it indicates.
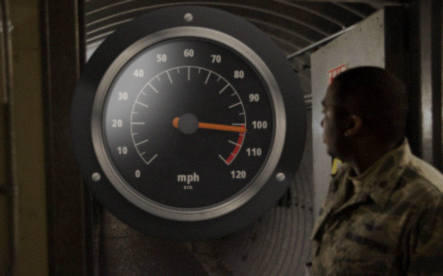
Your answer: 102.5 mph
